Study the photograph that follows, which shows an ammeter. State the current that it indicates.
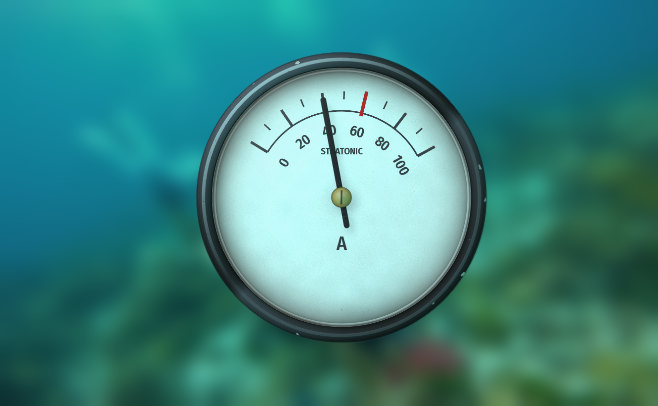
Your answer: 40 A
